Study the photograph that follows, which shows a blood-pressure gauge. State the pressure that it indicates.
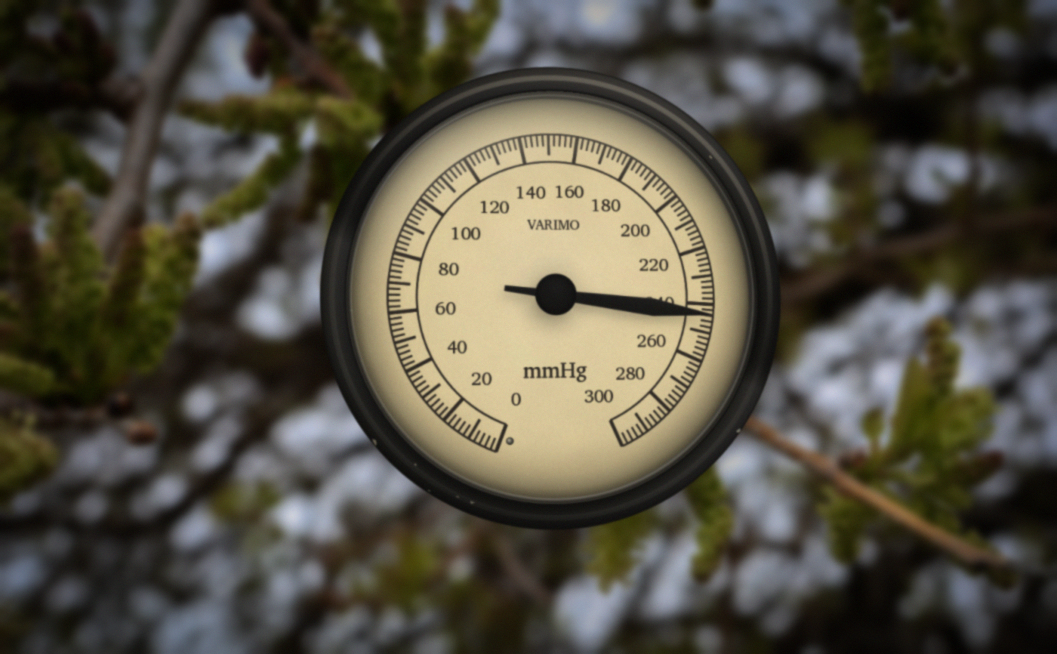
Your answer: 244 mmHg
